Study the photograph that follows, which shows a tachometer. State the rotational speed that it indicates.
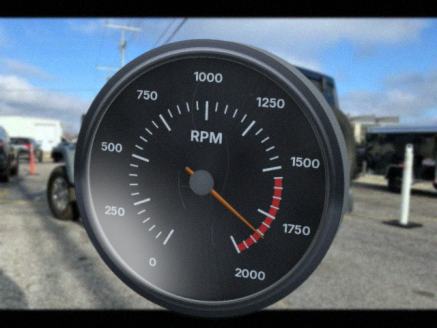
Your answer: 1850 rpm
